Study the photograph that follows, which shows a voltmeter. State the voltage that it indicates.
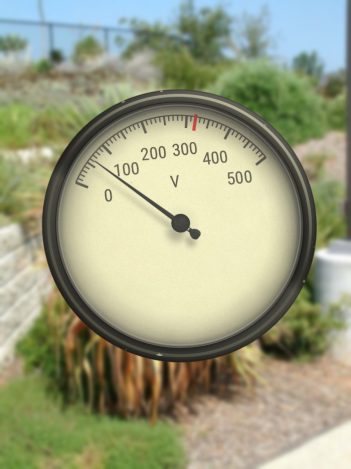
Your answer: 60 V
